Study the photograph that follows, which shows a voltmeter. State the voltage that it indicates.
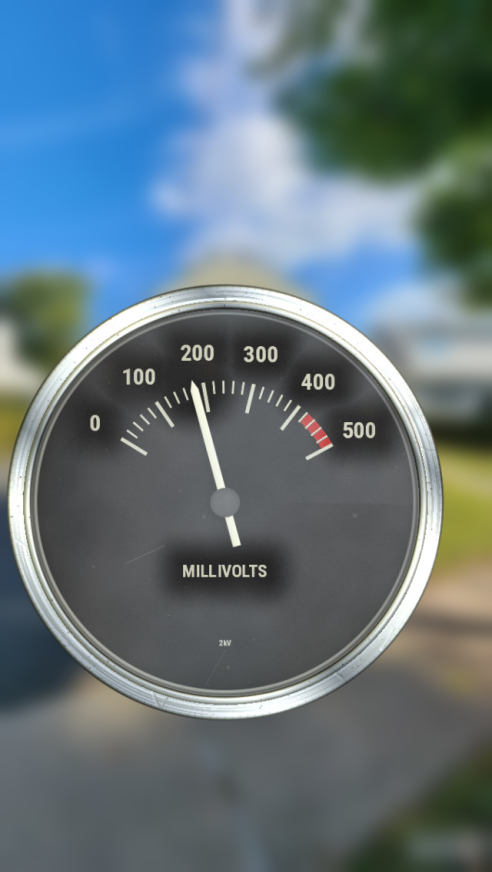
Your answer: 180 mV
